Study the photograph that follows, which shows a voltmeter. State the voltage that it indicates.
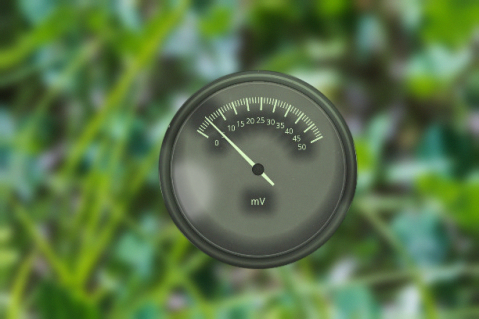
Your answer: 5 mV
